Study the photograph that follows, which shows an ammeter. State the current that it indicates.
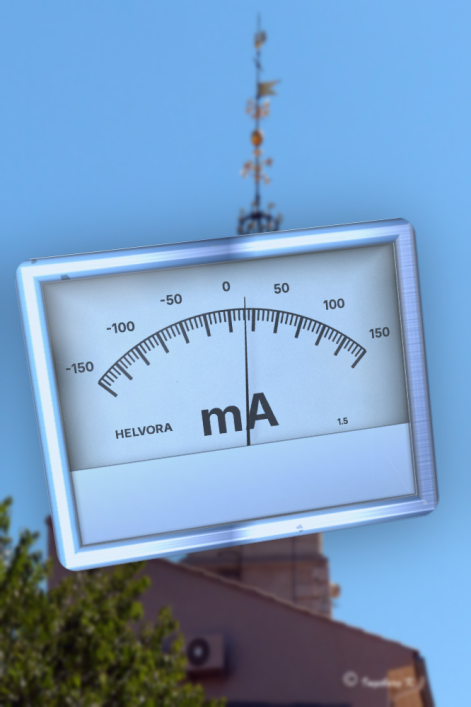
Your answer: 15 mA
